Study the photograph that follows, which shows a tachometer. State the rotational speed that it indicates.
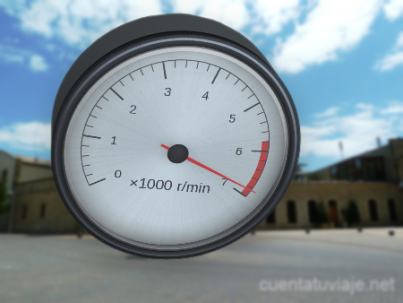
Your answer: 6800 rpm
